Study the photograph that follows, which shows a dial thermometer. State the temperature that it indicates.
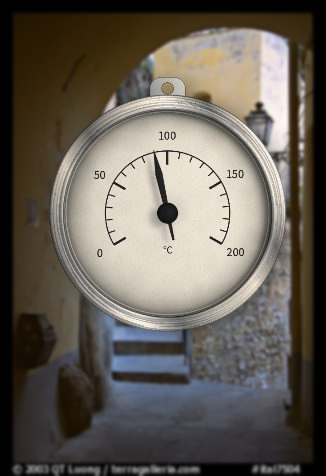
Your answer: 90 °C
